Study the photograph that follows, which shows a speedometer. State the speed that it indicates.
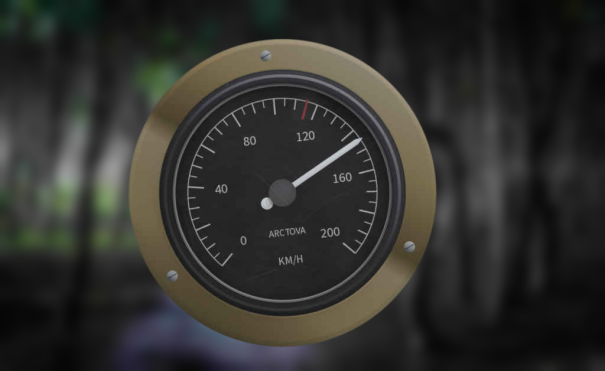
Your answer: 145 km/h
